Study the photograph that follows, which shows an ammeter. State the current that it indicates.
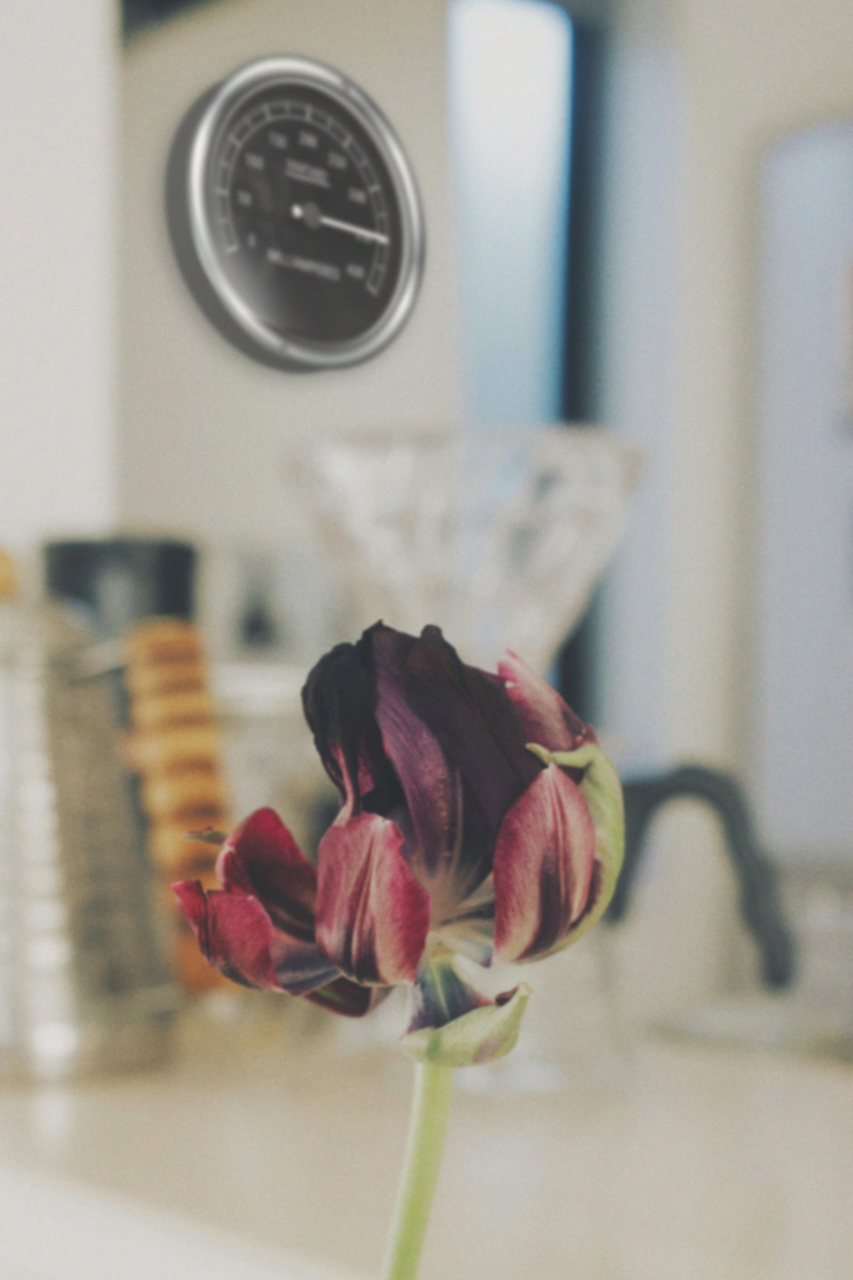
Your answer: 350 mA
